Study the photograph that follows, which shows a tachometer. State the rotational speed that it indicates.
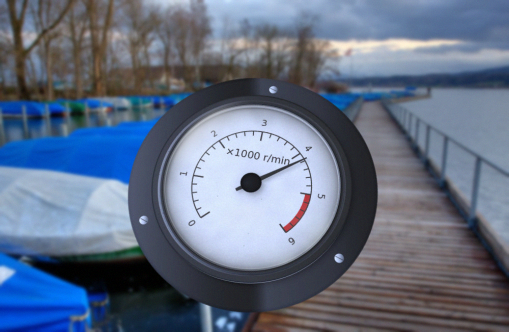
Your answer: 4200 rpm
